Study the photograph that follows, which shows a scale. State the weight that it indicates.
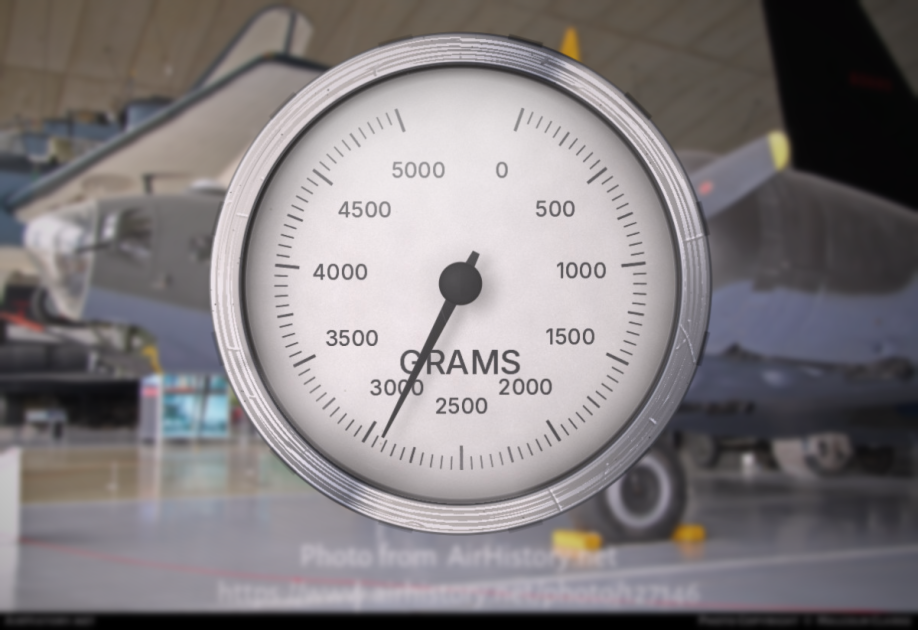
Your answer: 2925 g
